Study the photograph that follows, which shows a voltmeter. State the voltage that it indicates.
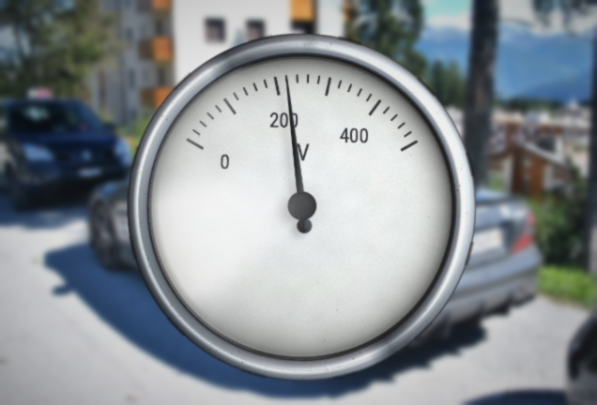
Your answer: 220 V
